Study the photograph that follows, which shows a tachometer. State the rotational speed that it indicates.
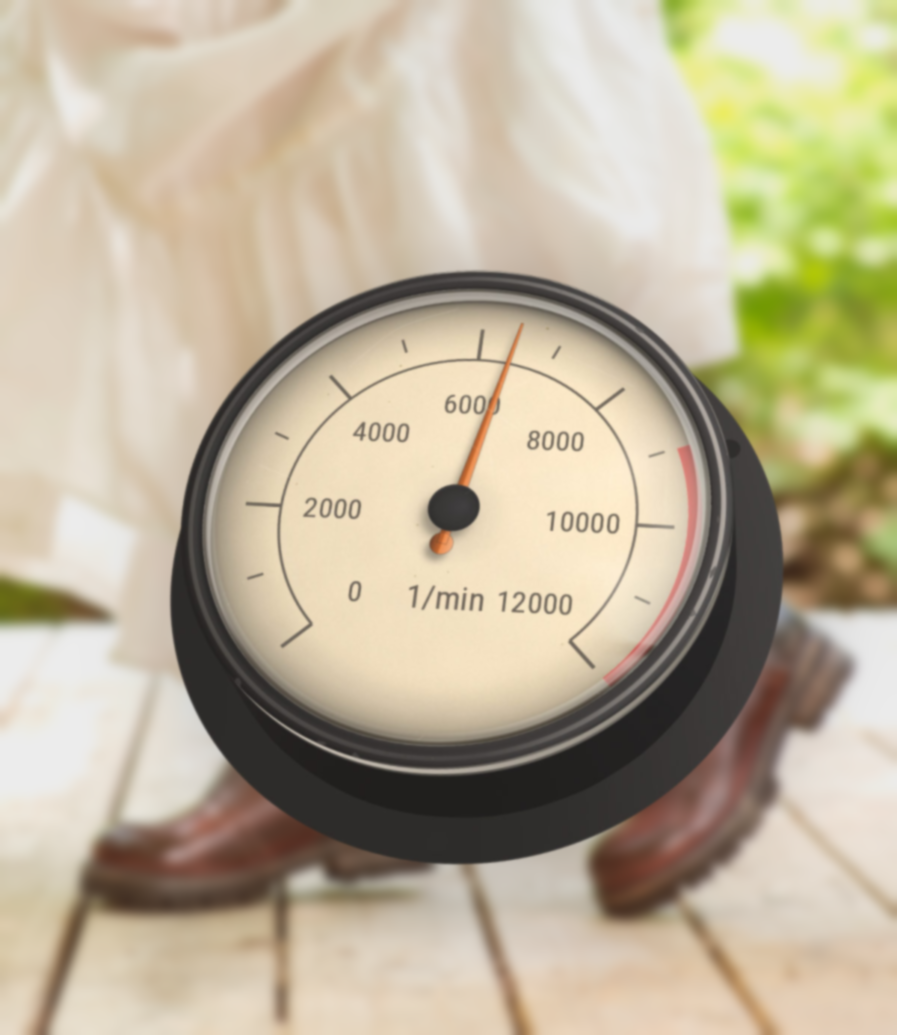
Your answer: 6500 rpm
